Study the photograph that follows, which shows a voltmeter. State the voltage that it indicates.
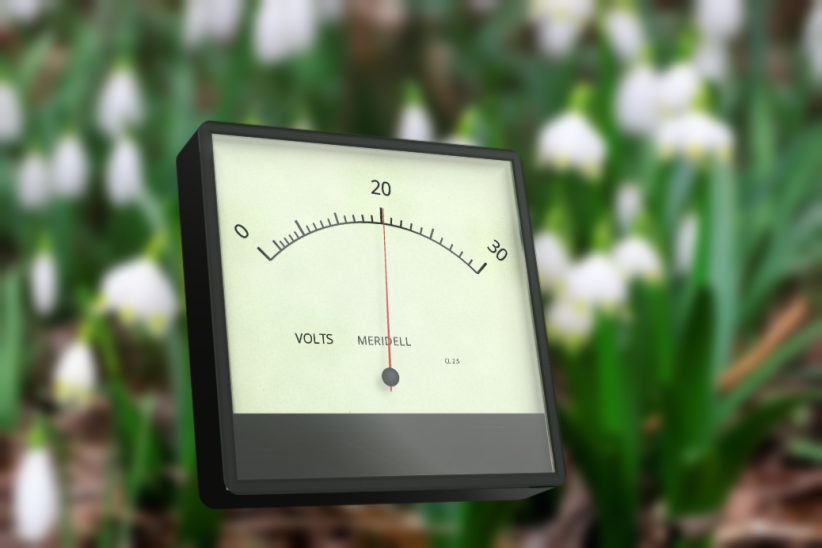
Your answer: 20 V
